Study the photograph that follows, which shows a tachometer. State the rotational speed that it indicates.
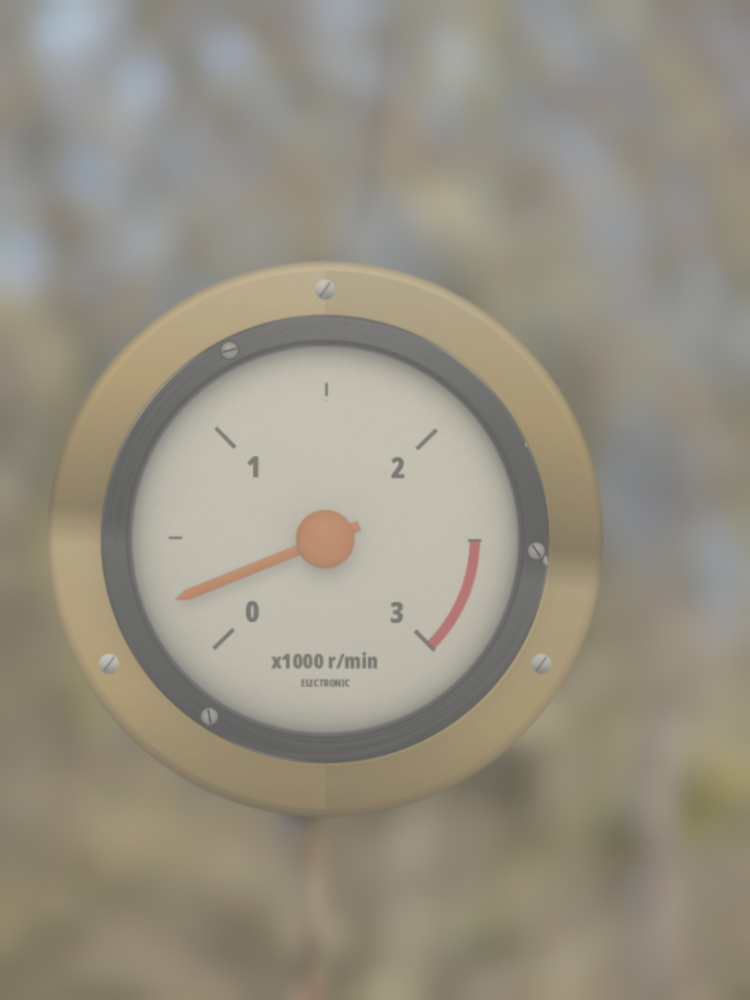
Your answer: 250 rpm
